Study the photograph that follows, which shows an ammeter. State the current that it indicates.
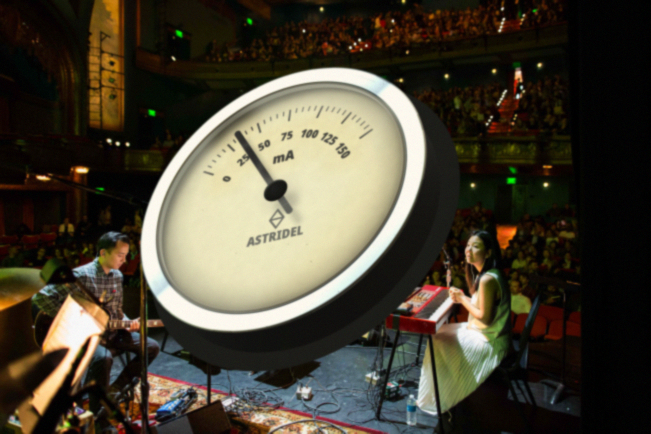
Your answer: 35 mA
